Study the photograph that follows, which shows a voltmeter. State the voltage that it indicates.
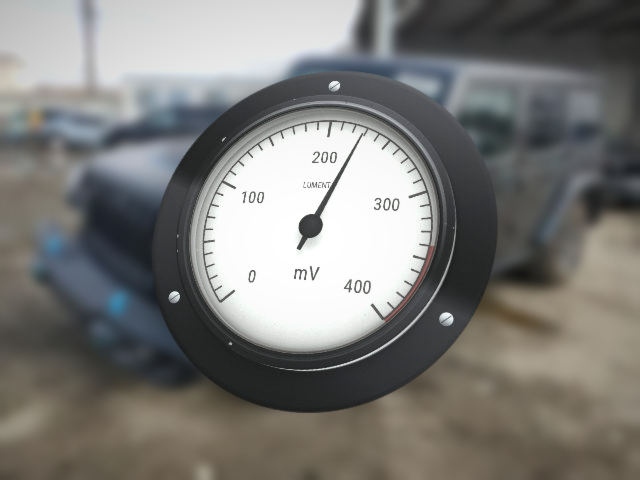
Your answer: 230 mV
